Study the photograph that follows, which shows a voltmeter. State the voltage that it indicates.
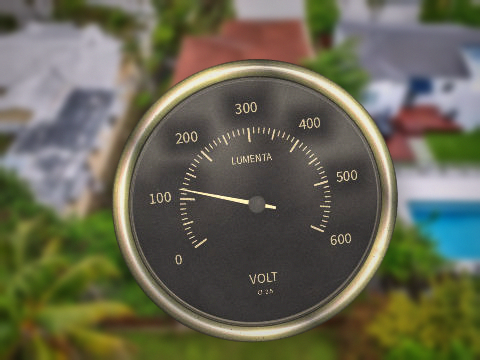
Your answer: 120 V
